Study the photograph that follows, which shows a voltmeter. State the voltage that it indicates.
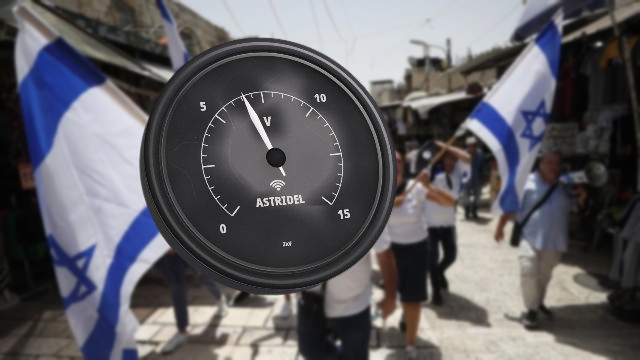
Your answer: 6.5 V
